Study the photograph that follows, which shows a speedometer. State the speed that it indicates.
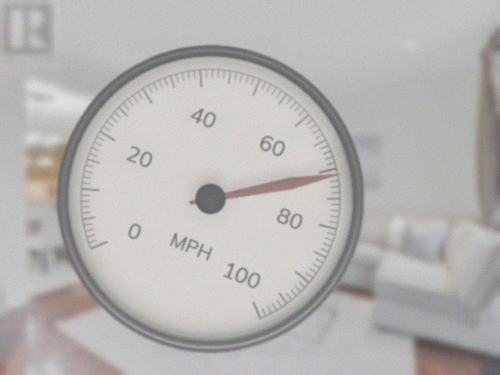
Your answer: 71 mph
